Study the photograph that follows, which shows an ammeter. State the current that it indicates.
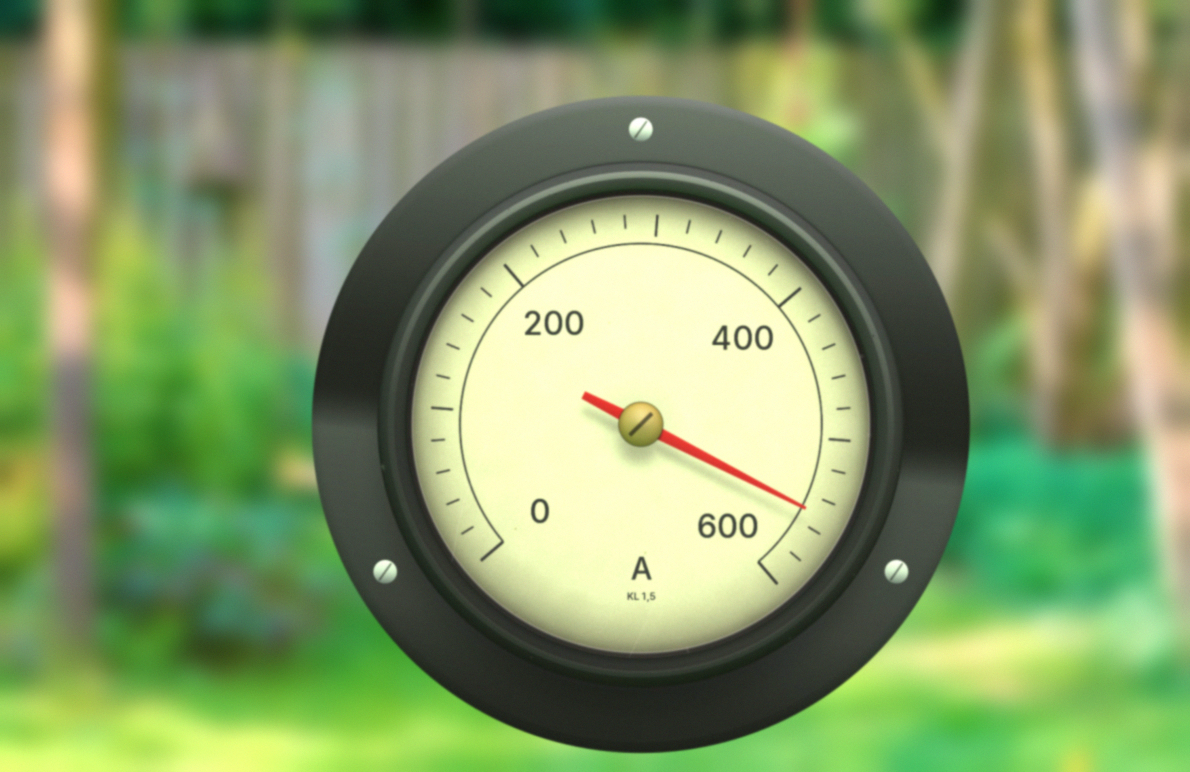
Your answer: 550 A
